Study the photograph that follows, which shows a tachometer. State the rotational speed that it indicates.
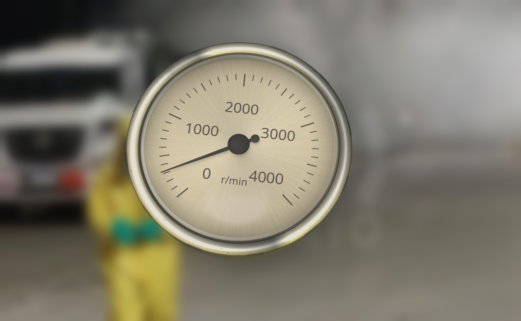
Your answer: 300 rpm
